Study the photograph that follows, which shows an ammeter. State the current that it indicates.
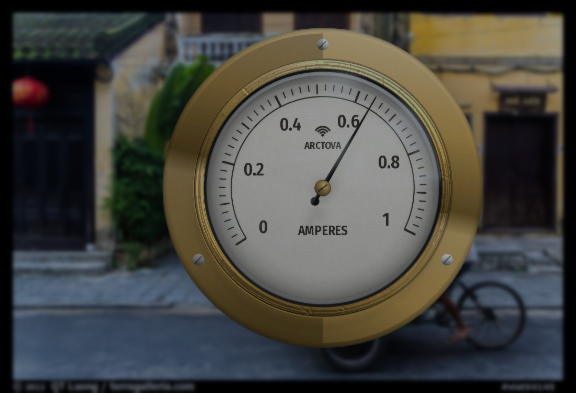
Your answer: 0.64 A
